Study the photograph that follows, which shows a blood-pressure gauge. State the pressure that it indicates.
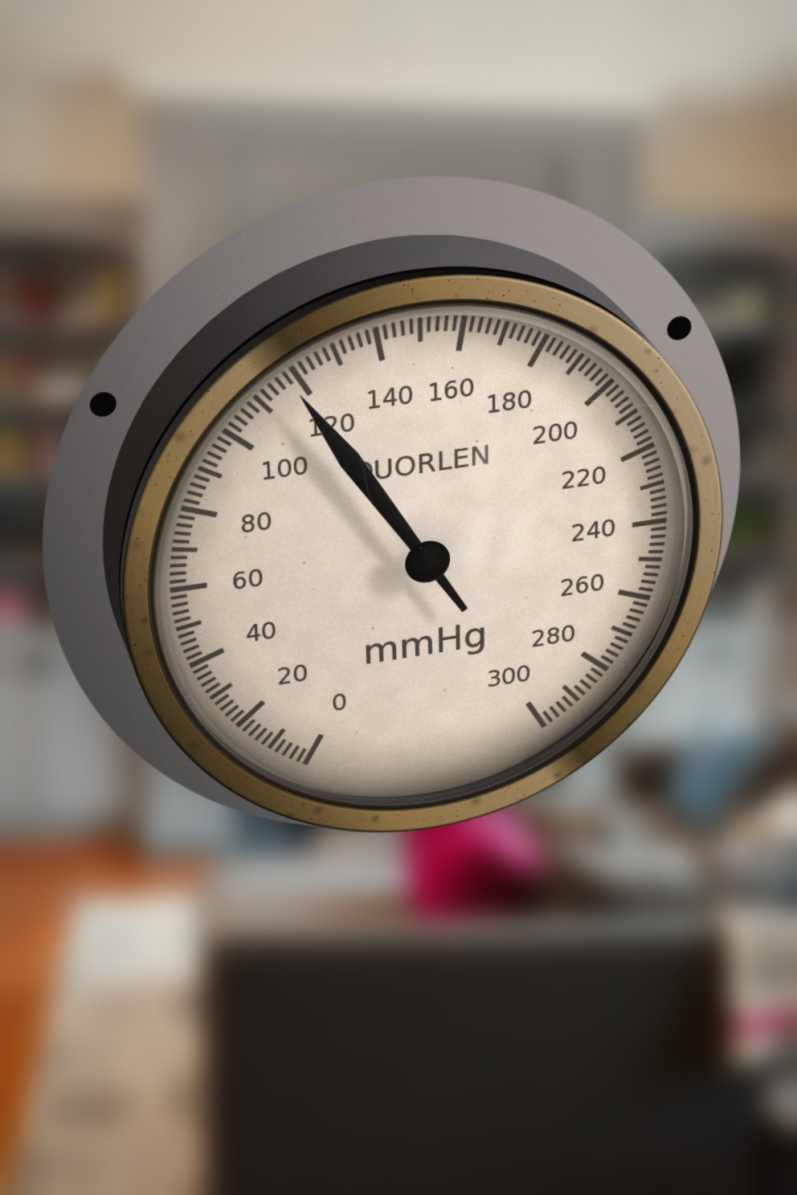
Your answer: 118 mmHg
